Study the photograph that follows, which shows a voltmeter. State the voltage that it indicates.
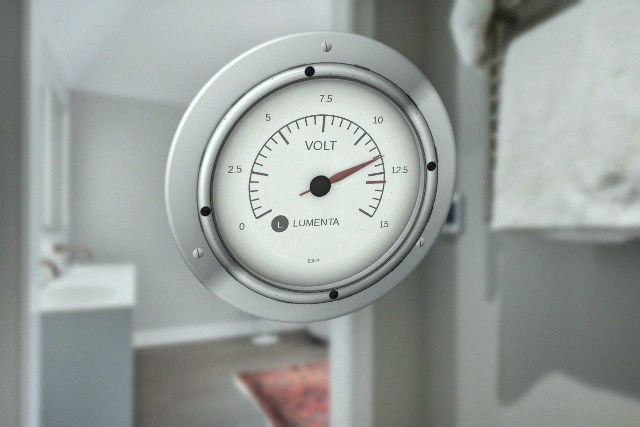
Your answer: 11.5 V
